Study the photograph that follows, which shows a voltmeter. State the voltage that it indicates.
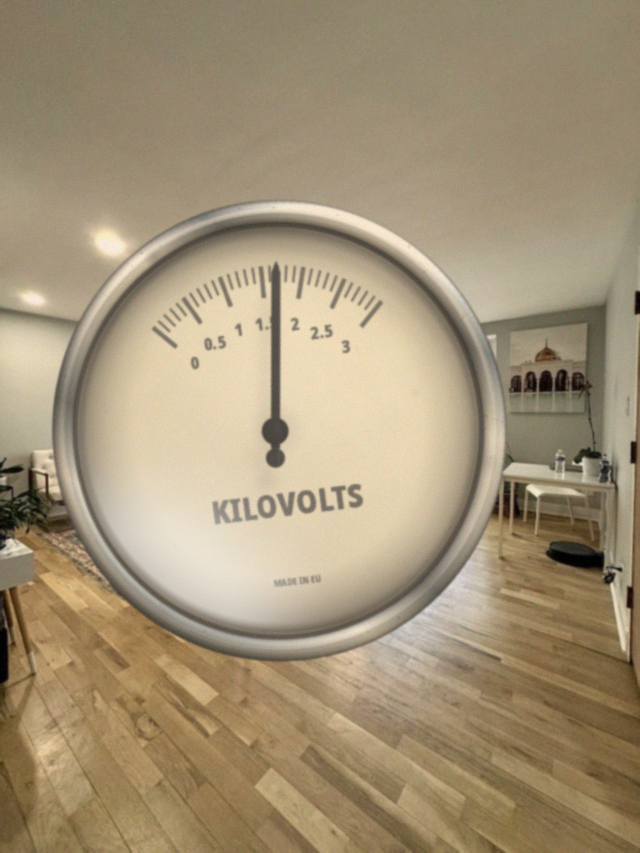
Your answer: 1.7 kV
